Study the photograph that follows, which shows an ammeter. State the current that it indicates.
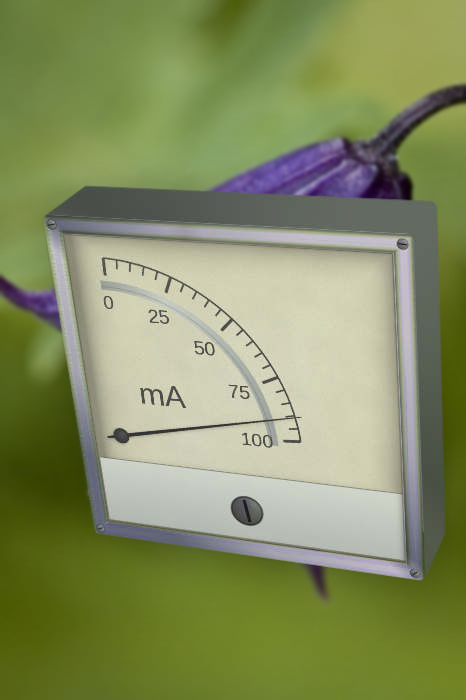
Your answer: 90 mA
